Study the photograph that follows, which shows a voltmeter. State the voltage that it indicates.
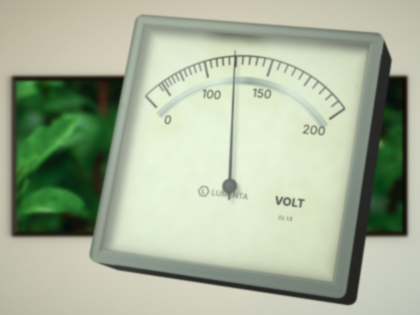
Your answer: 125 V
